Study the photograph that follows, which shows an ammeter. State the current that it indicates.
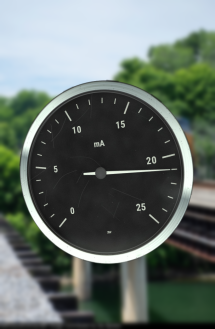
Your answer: 21 mA
